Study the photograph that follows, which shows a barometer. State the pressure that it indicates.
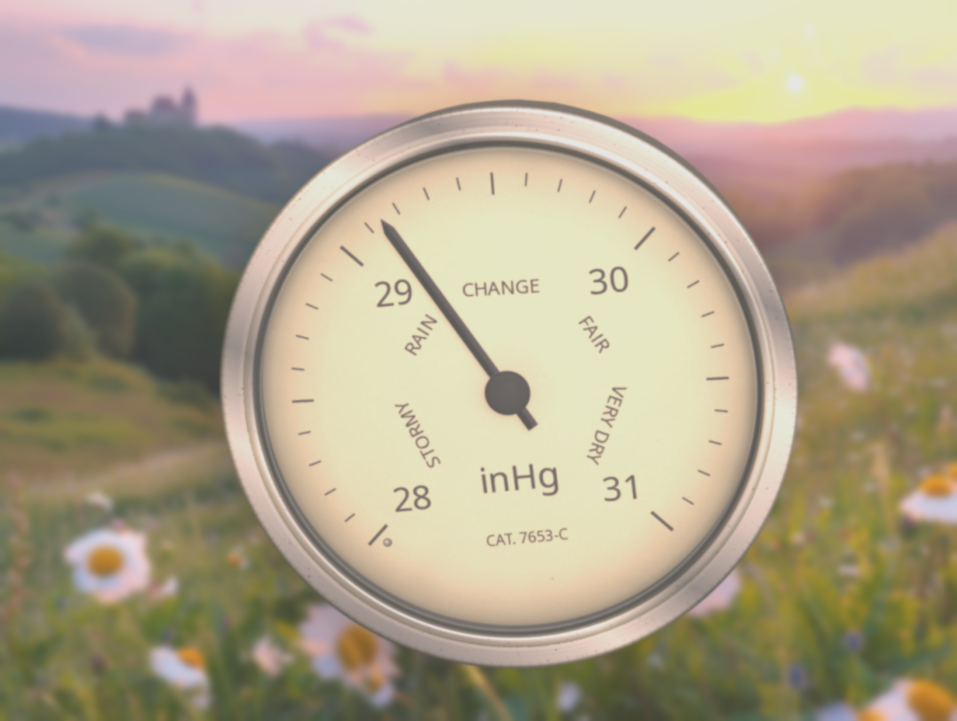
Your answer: 29.15 inHg
